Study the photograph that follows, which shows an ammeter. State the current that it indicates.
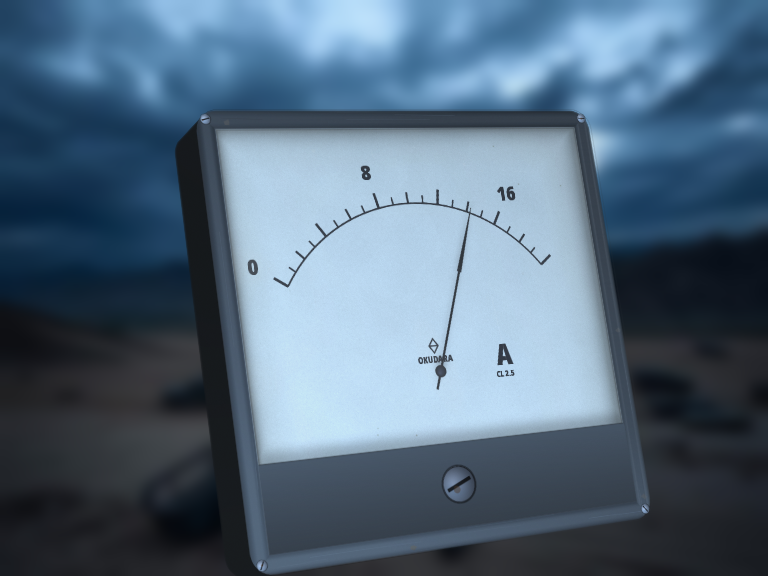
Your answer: 14 A
